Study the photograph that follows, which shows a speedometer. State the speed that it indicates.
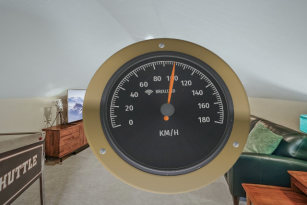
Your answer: 100 km/h
